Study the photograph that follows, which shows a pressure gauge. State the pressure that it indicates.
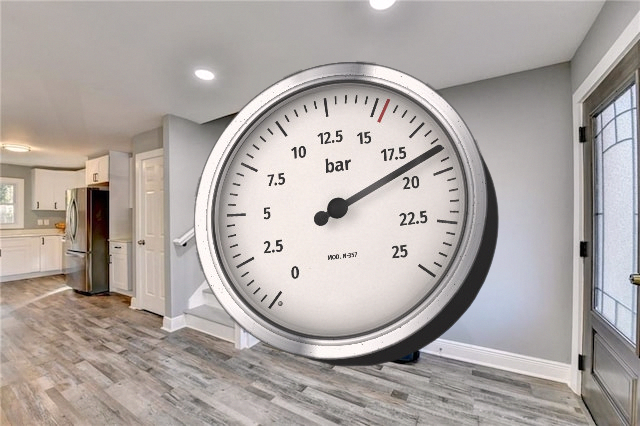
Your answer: 19 bar
